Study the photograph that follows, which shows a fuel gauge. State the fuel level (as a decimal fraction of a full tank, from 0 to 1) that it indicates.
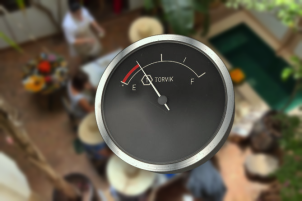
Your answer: 0.25
